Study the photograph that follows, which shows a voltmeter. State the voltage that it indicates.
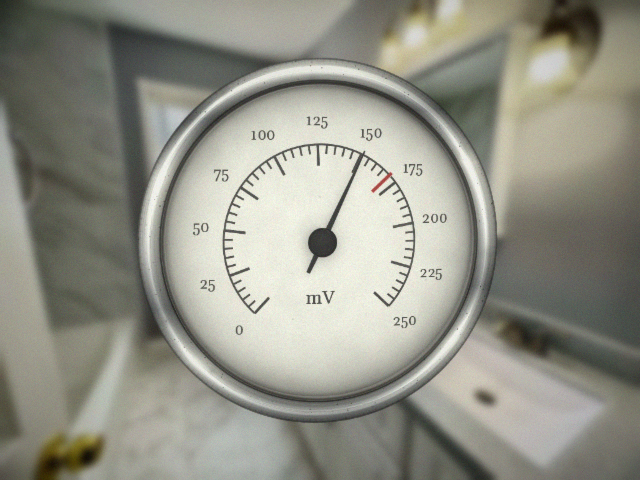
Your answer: 150 mV
